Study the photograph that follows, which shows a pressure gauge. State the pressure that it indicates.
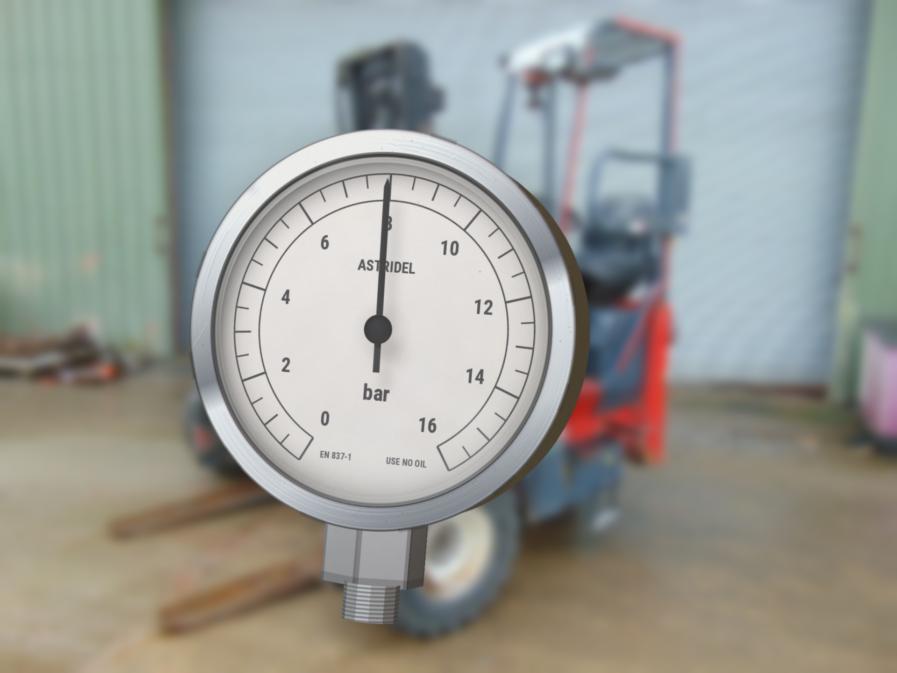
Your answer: 8 bar
